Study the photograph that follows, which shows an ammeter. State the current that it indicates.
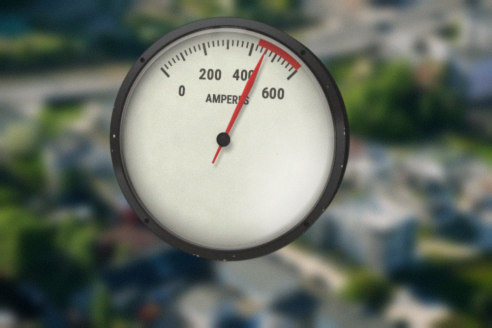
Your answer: 460 A
